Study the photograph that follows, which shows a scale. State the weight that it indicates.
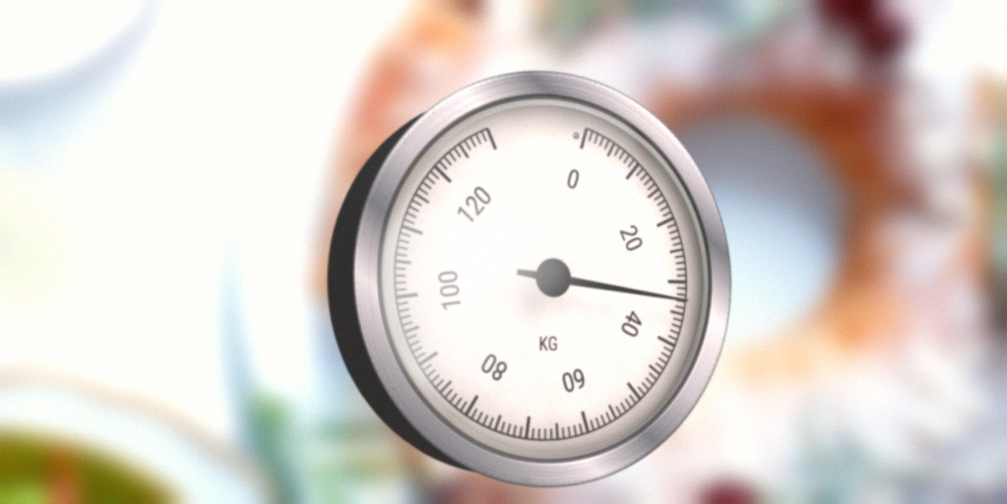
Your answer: 33 kg
